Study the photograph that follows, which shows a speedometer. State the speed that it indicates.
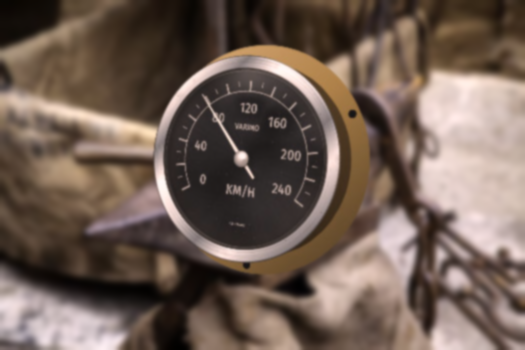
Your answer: 80 km/h
